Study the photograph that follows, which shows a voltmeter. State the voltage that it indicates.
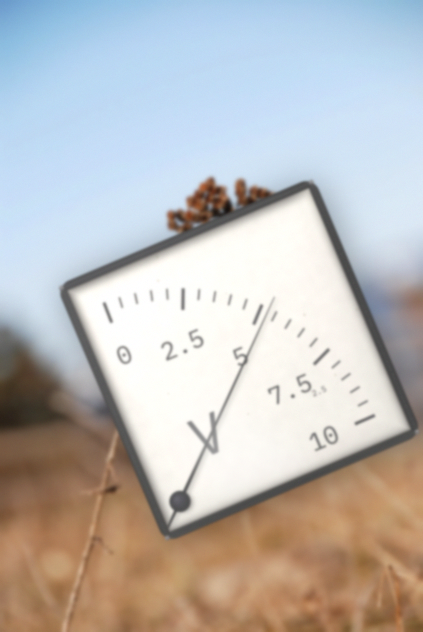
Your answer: 5.25 V
